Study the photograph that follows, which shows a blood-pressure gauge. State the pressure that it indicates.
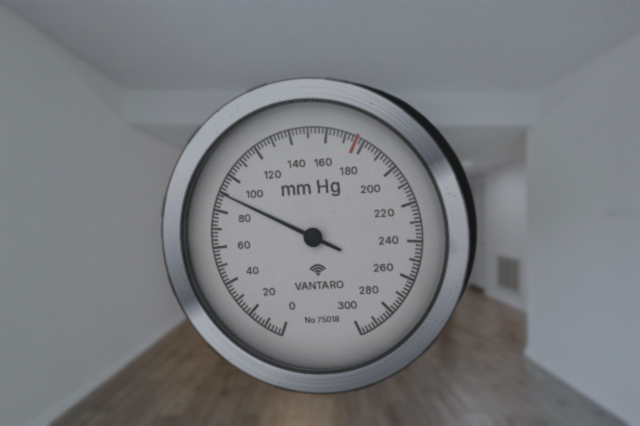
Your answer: 90 mmHg
